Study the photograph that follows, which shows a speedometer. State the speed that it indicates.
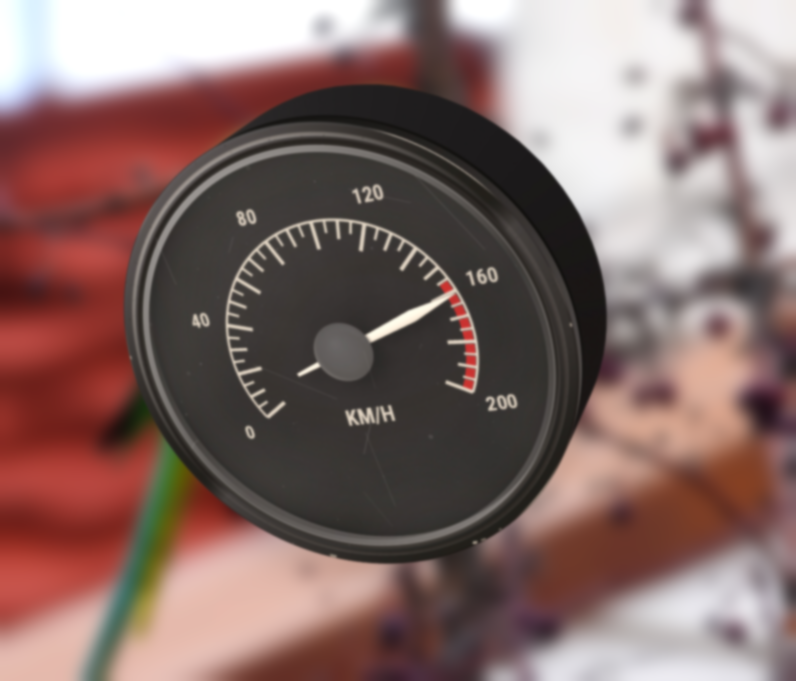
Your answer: 160 km/h
